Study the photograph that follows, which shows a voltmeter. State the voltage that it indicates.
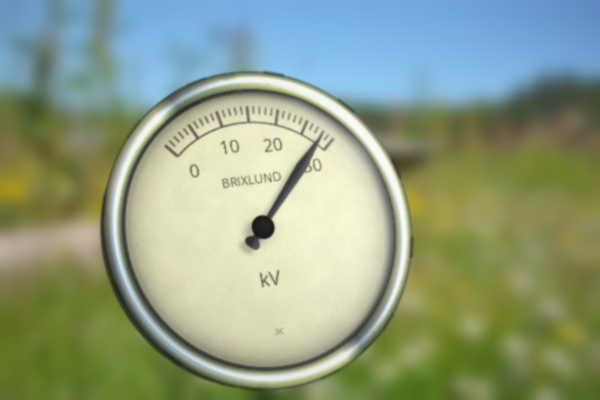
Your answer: 28 kV
